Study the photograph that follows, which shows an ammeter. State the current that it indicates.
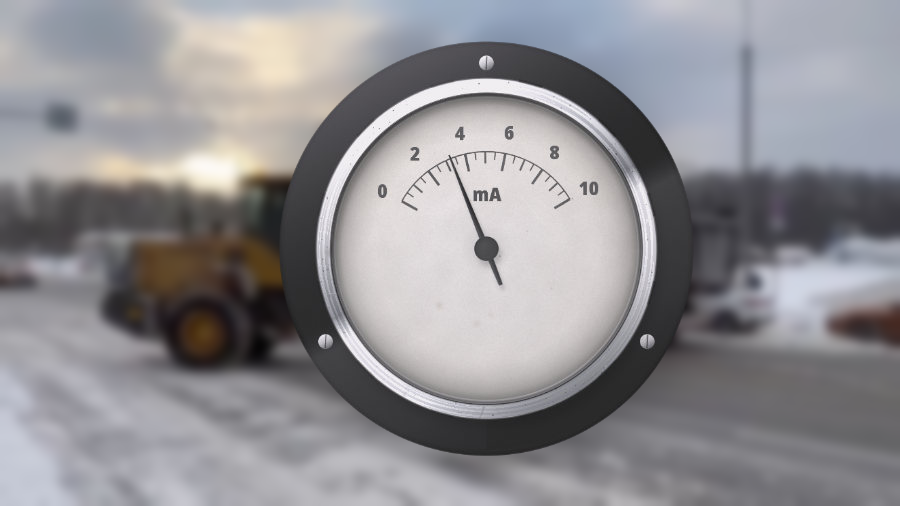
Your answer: 3.25 mA
